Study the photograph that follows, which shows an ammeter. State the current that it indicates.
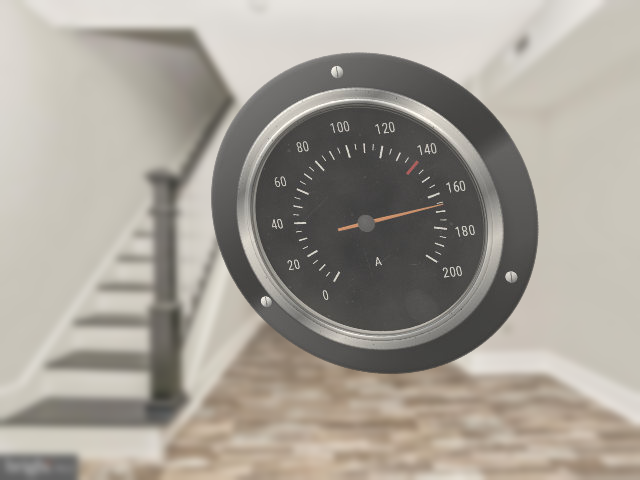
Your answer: 165 A
